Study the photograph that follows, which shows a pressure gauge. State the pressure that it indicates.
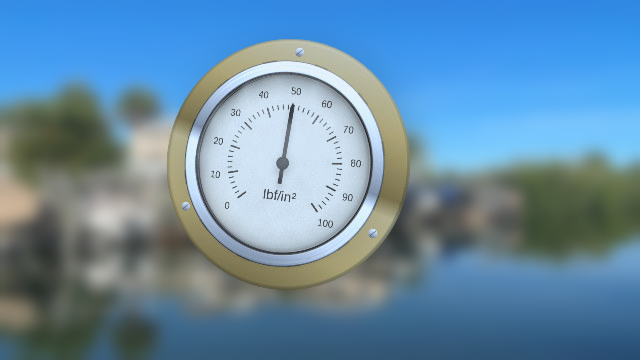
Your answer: 50 psi
